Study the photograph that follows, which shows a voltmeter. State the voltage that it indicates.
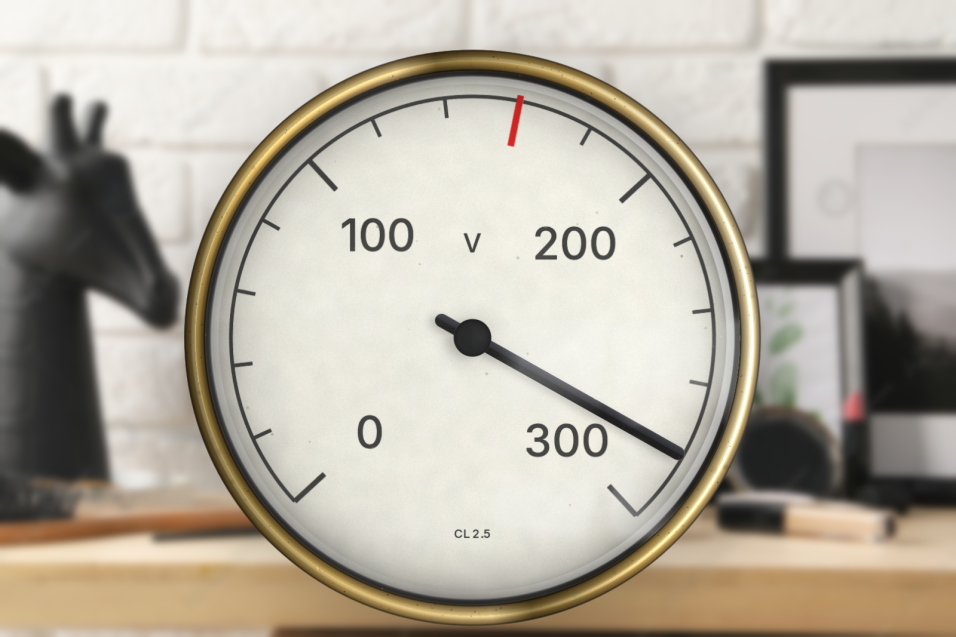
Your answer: 280 V
